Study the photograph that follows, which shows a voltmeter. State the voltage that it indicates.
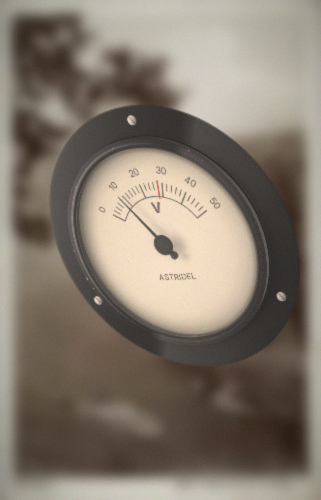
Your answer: 10 V
